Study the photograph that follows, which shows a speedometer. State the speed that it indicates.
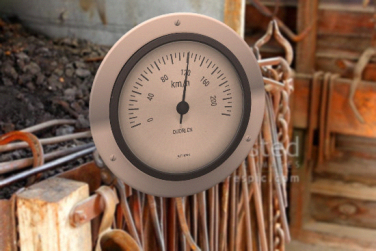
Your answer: 120 km/h
